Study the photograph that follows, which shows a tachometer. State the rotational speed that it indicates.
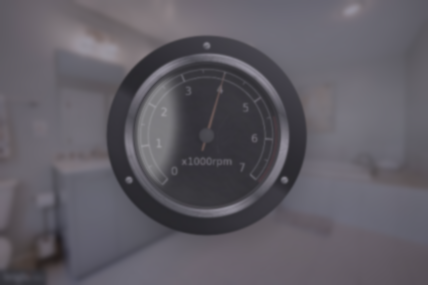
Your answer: 4000 rpm
